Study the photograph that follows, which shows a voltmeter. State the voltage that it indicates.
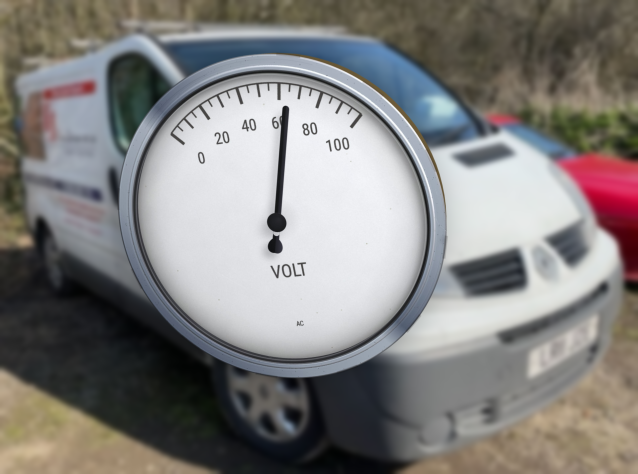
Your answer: 65 V
